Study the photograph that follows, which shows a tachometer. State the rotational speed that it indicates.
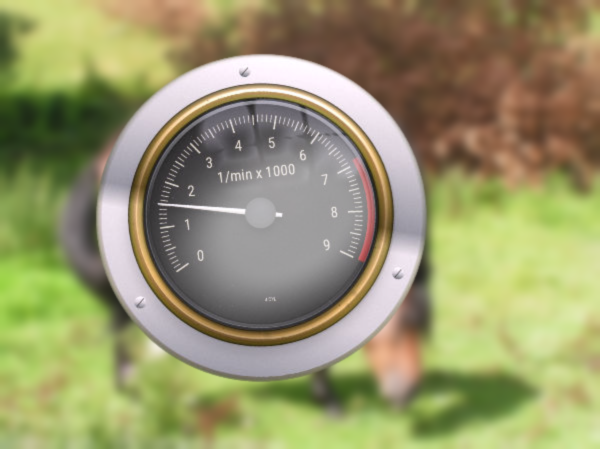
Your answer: 1500 rpm
